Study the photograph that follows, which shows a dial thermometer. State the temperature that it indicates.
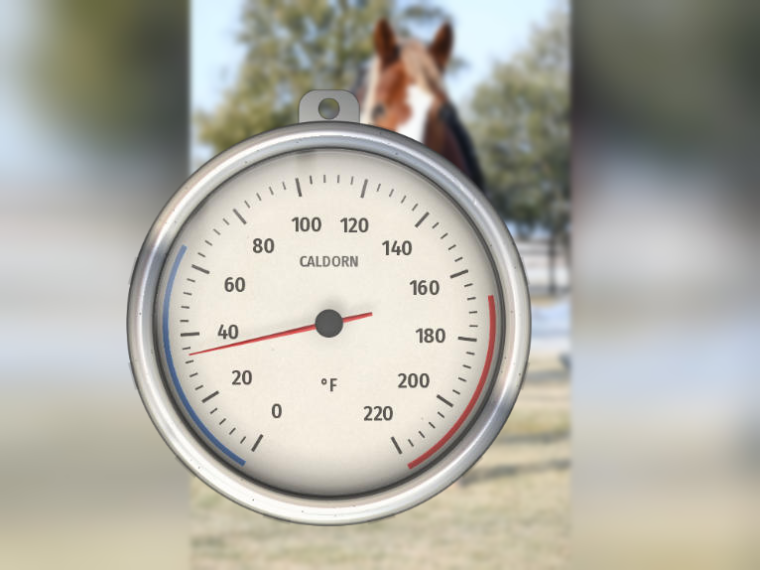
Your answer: 34 °F
